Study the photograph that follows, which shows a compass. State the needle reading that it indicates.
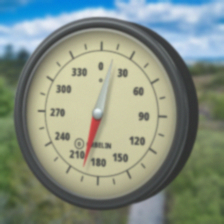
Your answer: 195 °
